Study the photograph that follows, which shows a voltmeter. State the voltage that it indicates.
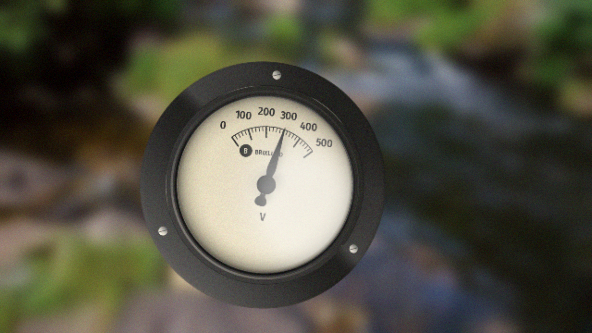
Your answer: 300 V
